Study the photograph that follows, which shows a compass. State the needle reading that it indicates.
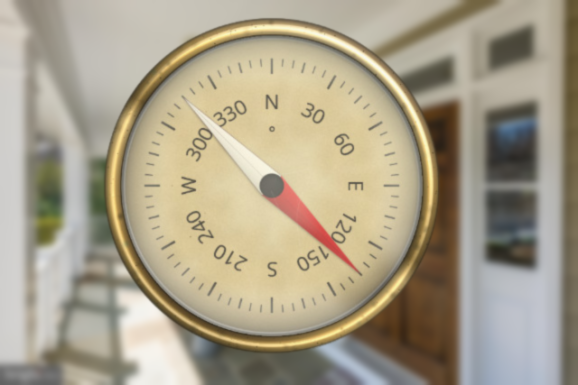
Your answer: 135 °
